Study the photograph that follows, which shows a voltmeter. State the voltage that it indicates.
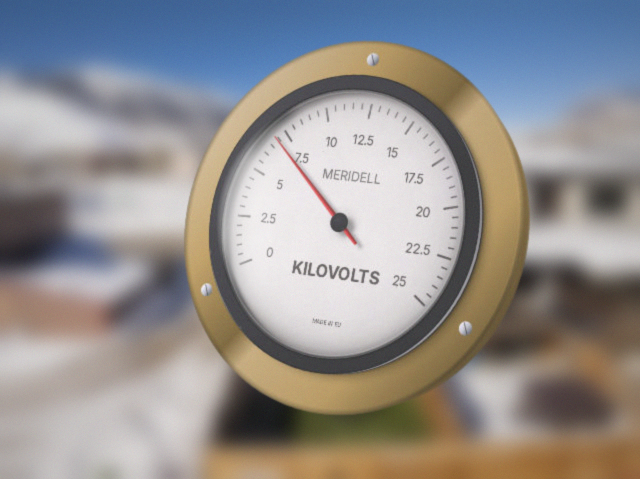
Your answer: 7 kV
